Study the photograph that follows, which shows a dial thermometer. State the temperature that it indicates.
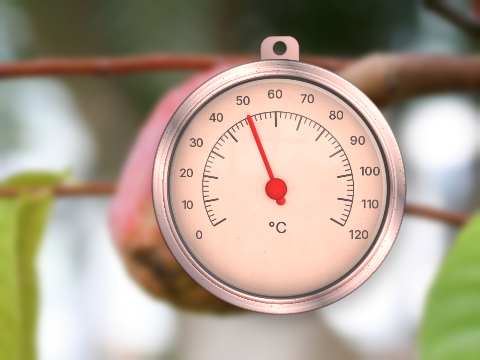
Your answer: 50 °C
